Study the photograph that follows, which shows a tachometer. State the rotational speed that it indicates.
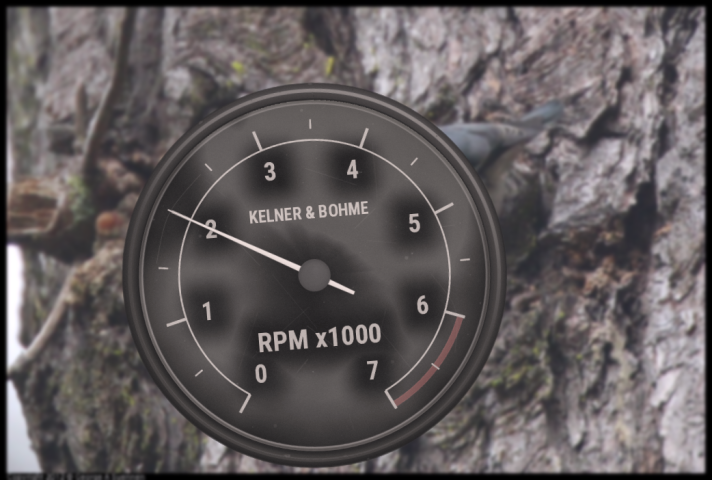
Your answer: 2000 rpm
